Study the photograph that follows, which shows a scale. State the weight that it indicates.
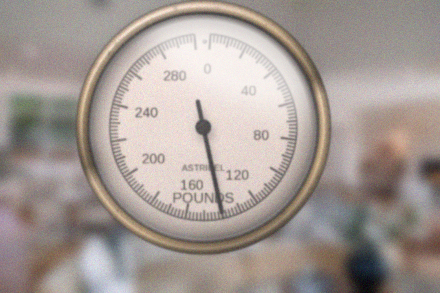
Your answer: 140 lb
